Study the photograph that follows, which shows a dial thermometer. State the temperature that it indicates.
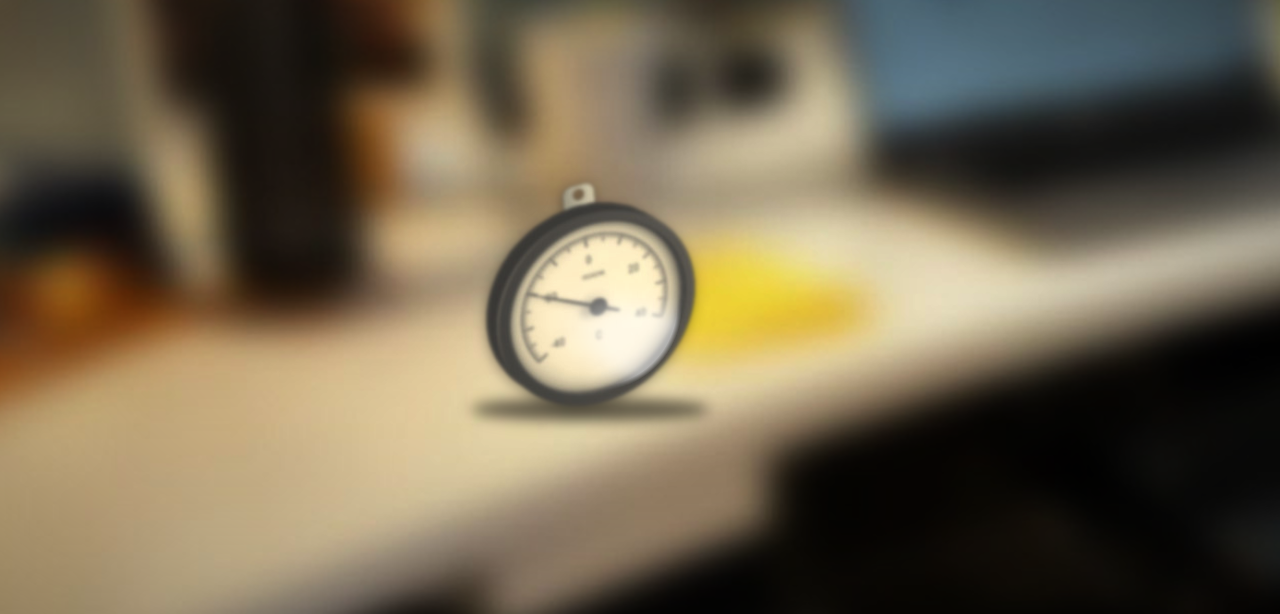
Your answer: -20 °C
